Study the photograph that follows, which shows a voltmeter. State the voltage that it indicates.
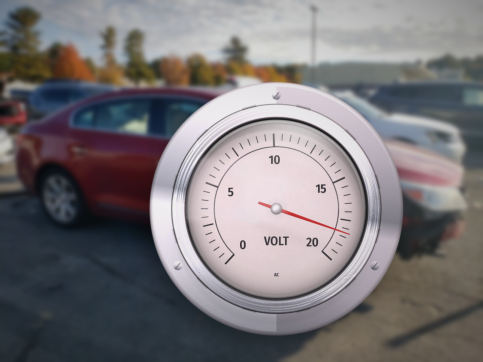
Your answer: 18.25 V
